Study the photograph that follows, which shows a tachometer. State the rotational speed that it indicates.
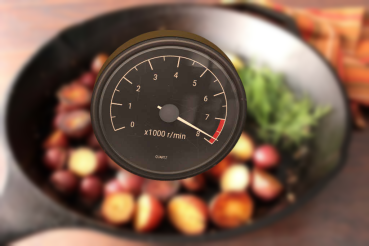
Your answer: 7750 rpm
